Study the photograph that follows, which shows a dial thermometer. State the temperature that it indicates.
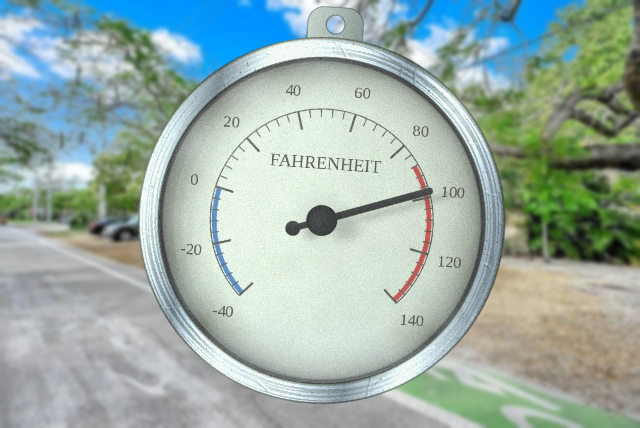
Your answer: 98 °F
